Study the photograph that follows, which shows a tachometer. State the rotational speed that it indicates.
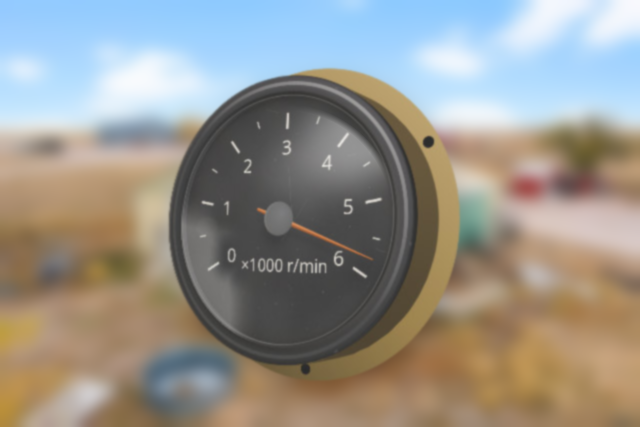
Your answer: 5750 rpm
